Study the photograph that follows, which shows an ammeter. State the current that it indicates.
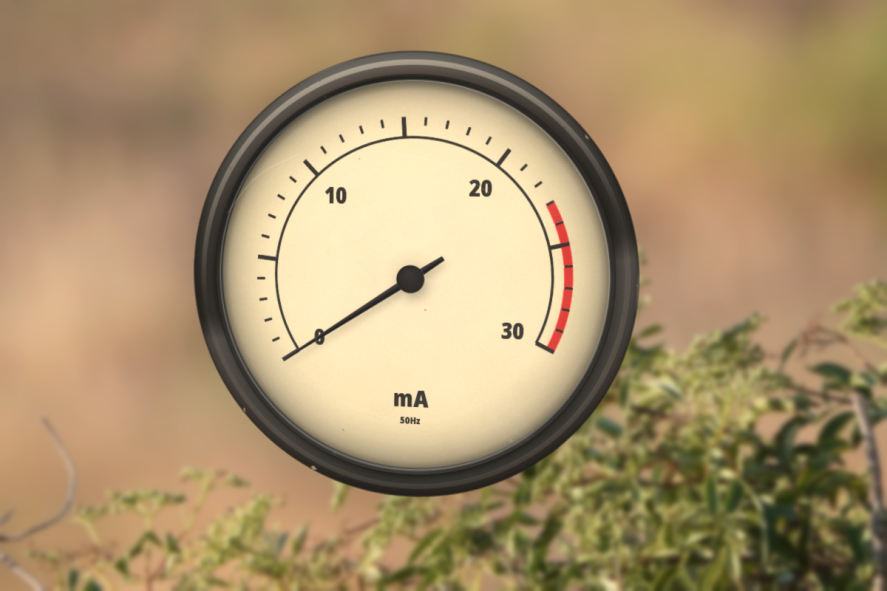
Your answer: 0 mA
